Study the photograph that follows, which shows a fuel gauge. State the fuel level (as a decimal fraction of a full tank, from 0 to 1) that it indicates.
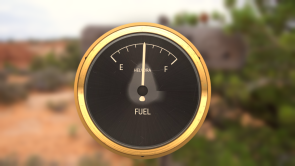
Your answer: 0.5
